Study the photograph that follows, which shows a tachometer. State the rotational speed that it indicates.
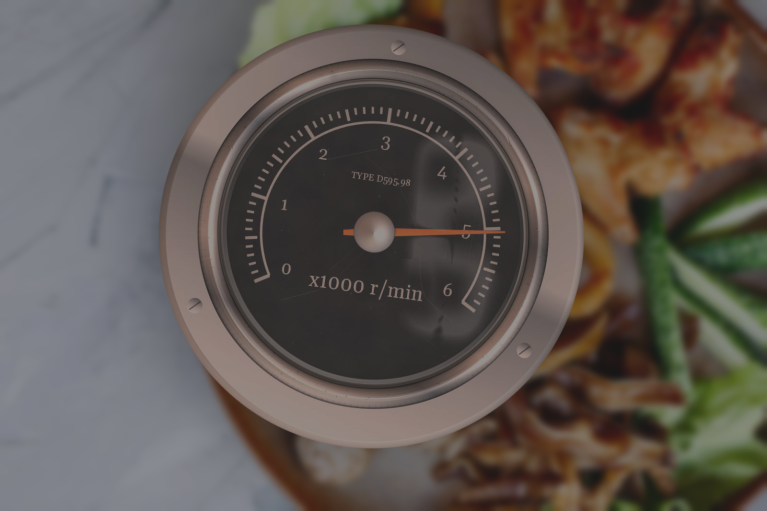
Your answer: 5050 rpm
